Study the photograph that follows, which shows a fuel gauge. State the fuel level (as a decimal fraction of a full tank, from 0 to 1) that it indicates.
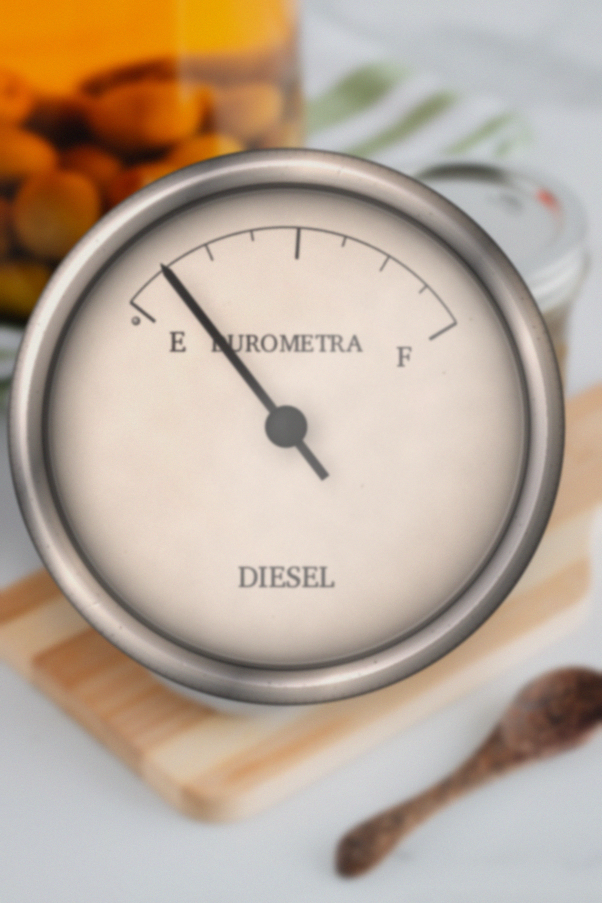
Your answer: 0.125
